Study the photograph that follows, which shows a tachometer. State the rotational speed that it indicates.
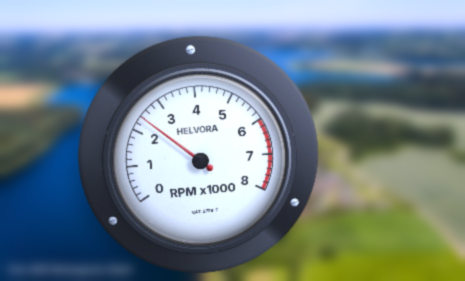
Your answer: 2400 rpm
